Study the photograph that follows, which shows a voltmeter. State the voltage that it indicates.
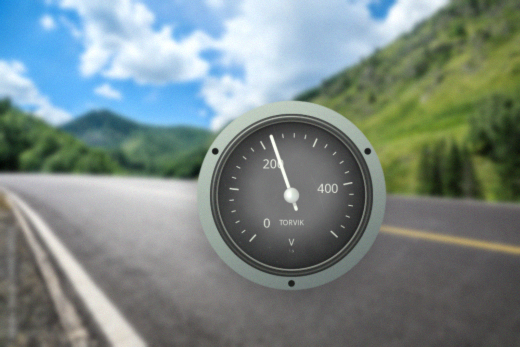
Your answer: 220 V
